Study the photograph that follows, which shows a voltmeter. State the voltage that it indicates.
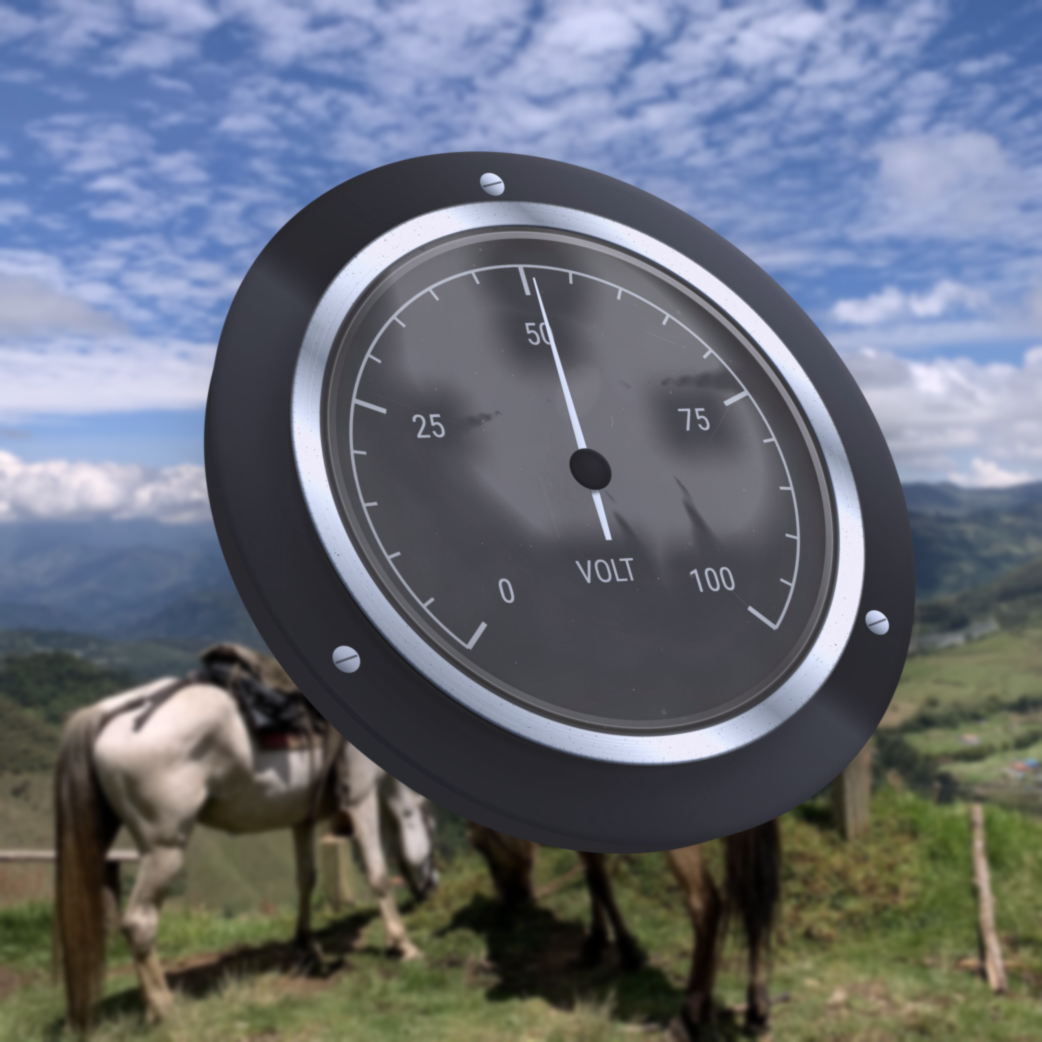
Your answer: 50 V
